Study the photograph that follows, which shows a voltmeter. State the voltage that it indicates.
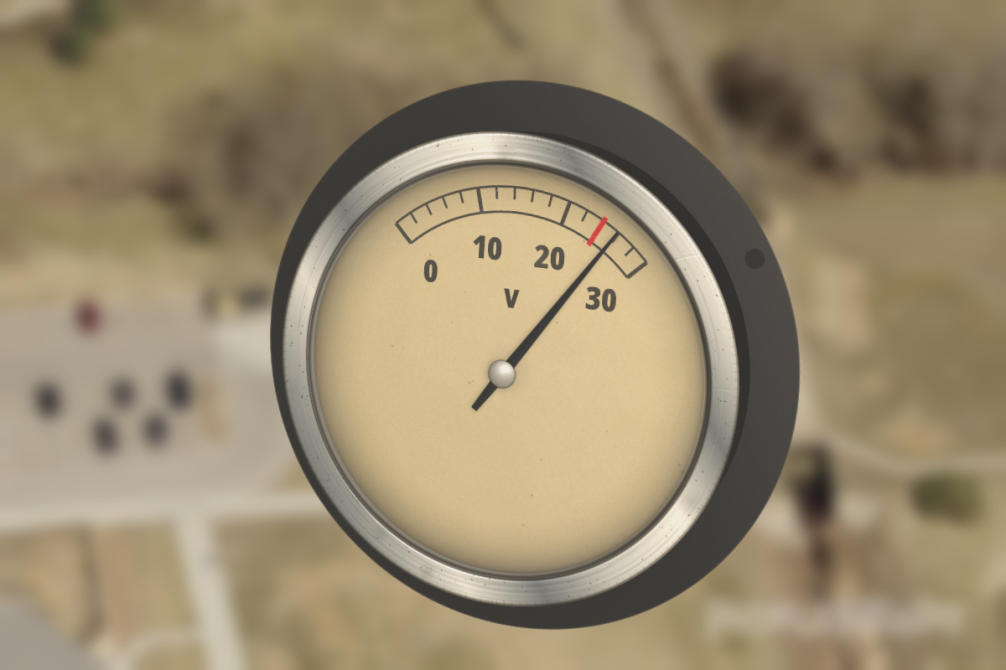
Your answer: 26 V
